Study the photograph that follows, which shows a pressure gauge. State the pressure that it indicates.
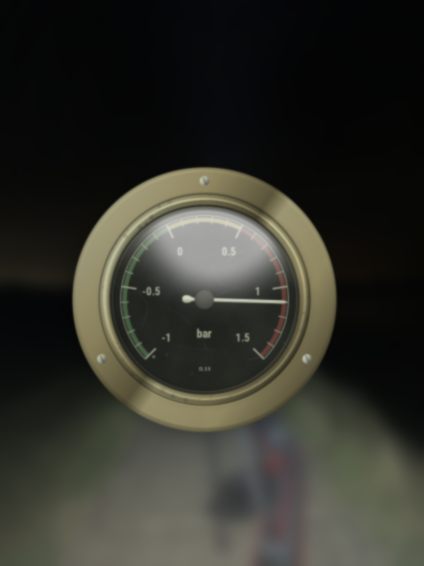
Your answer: 1.1 bar
